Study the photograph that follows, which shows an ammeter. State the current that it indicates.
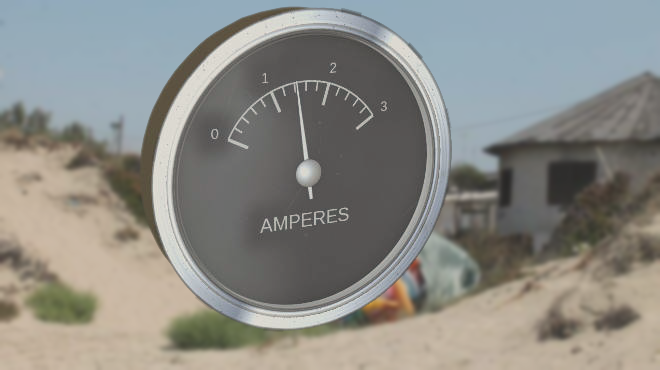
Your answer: 1.4 A
